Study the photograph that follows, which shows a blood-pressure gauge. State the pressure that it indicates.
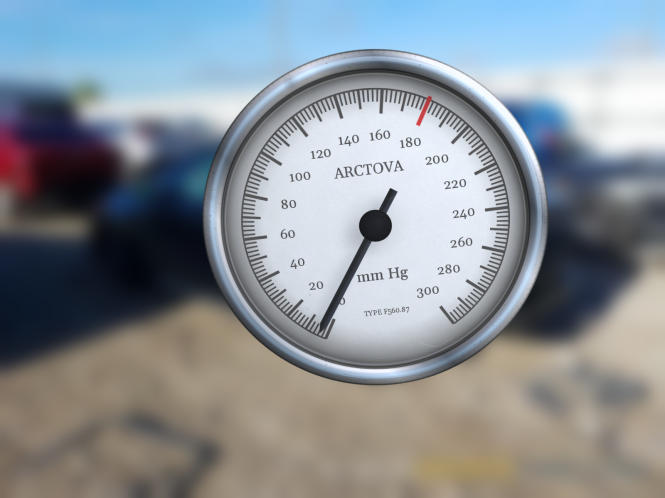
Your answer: 4 mmHg
